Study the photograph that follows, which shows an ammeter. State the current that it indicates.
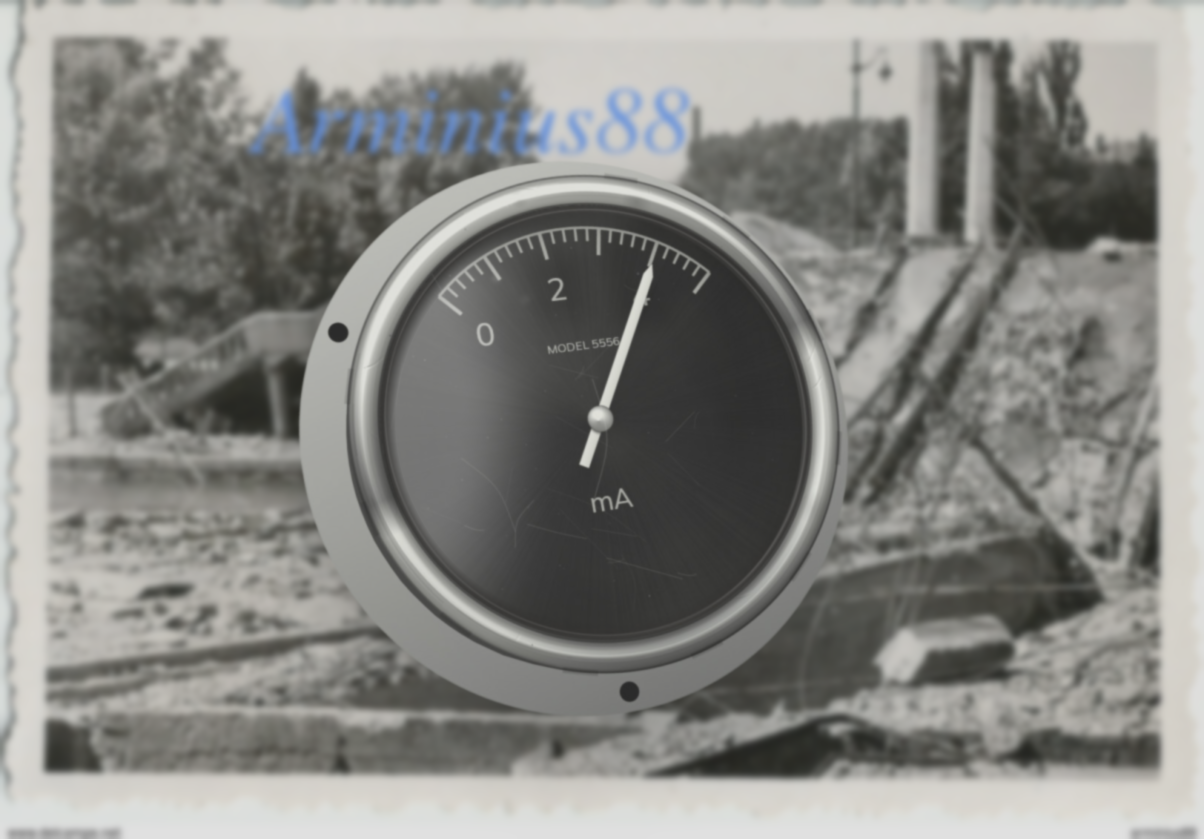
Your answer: 4 mA
